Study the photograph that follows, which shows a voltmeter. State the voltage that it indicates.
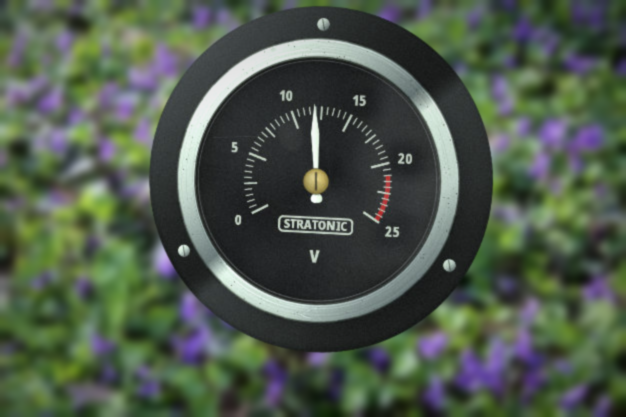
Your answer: 12 V
